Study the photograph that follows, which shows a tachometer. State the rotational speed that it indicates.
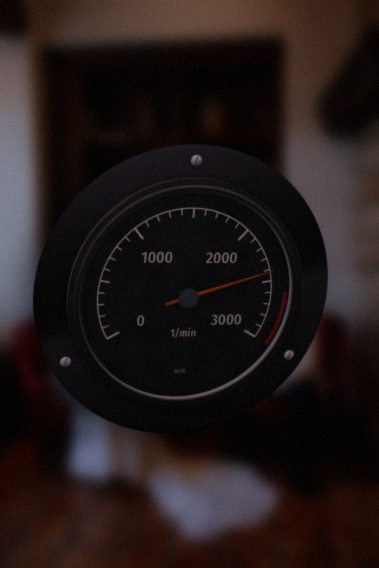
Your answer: 2400 rpm
